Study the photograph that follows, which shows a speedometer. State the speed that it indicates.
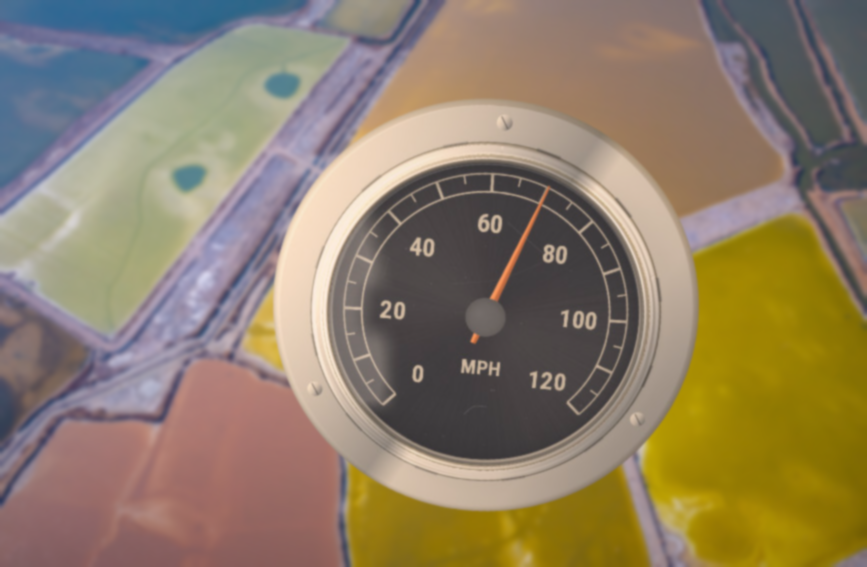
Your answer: 70 mph
